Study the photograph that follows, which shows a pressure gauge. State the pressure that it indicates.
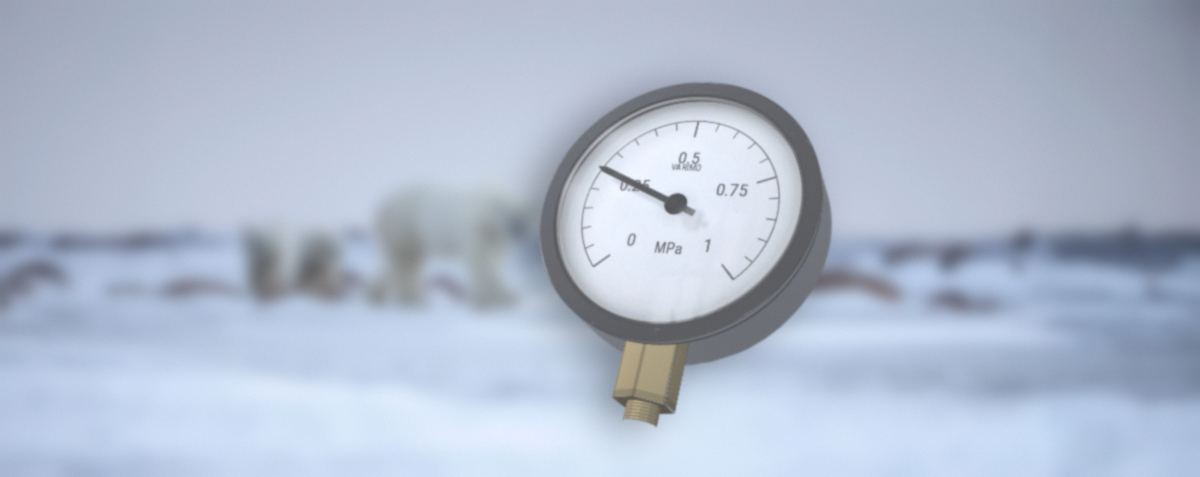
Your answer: 0.25 MPa
